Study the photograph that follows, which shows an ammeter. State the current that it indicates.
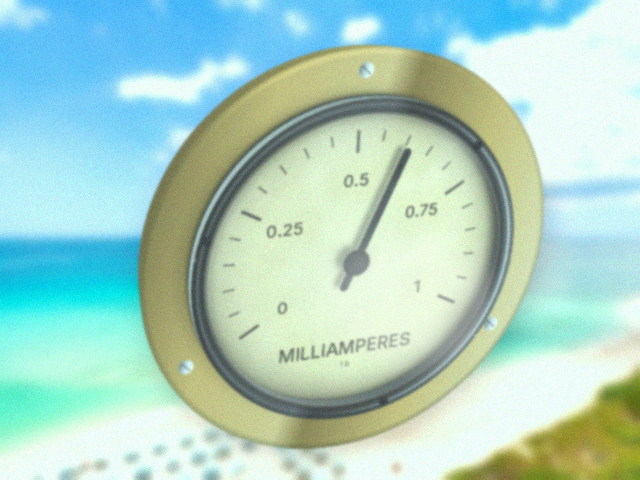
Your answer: 0.6 mA
